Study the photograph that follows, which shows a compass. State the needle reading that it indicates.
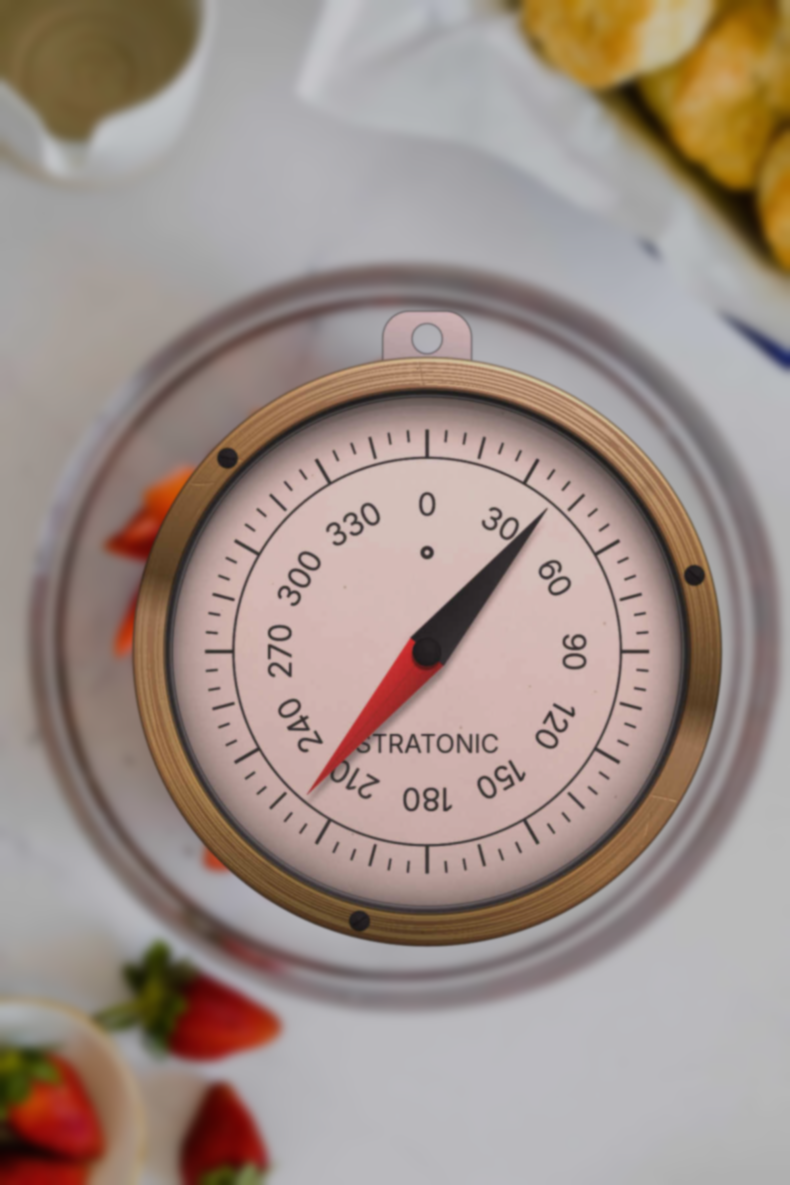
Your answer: 220 °
